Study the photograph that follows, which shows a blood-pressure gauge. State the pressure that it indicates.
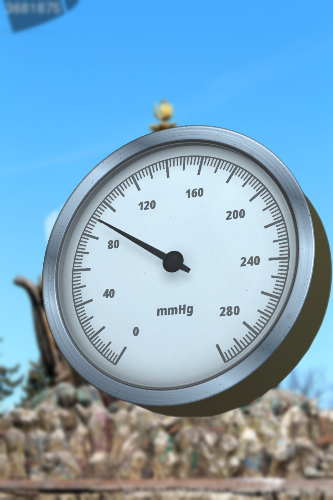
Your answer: 90 mmHg
